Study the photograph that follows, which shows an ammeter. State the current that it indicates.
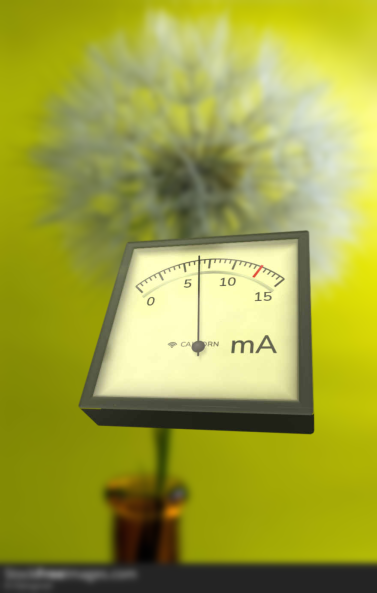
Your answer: 6.5 mA
